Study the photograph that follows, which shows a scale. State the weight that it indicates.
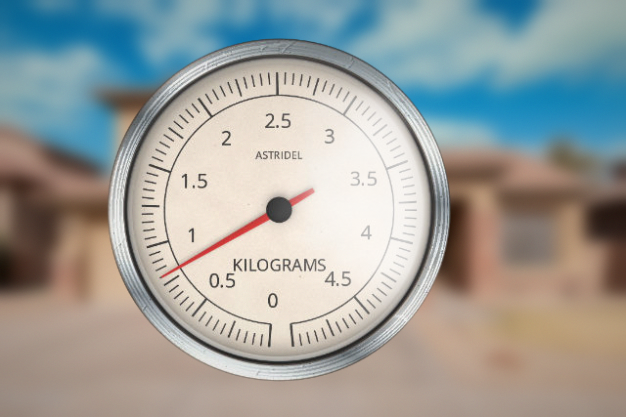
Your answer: 0.8 kg
